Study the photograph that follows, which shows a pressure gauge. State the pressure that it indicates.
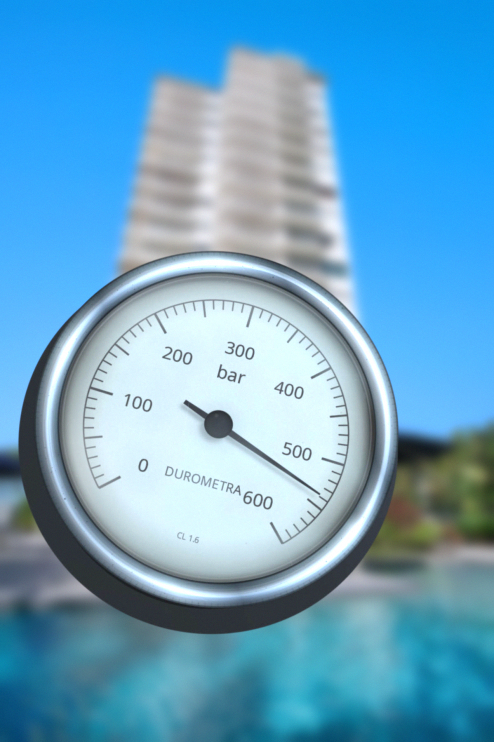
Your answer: 540 bar
